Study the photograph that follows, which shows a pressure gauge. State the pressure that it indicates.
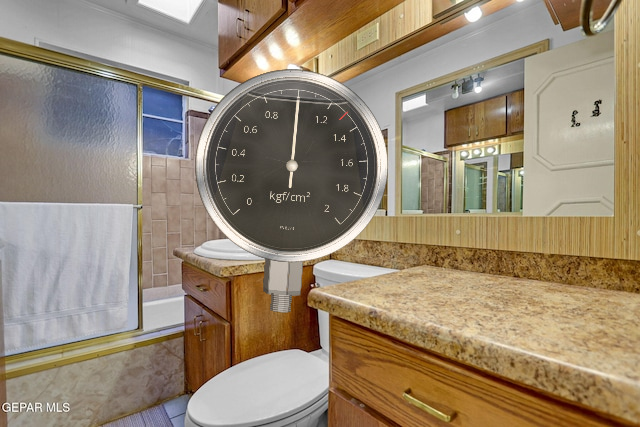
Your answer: 1 kg/cm²
